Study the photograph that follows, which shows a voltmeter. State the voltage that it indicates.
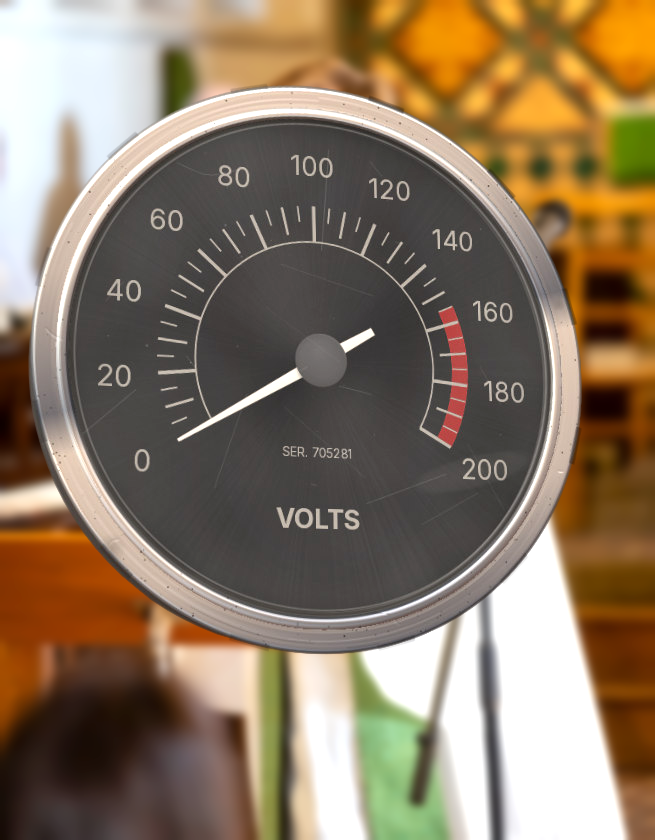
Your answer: 0 V
